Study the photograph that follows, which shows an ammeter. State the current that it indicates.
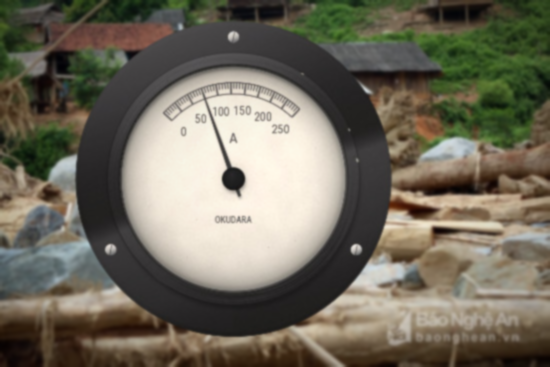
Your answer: 75 A
